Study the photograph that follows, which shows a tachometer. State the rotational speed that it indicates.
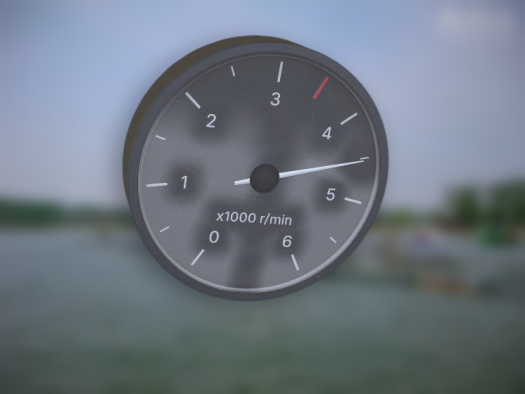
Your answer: 4500 rpm
